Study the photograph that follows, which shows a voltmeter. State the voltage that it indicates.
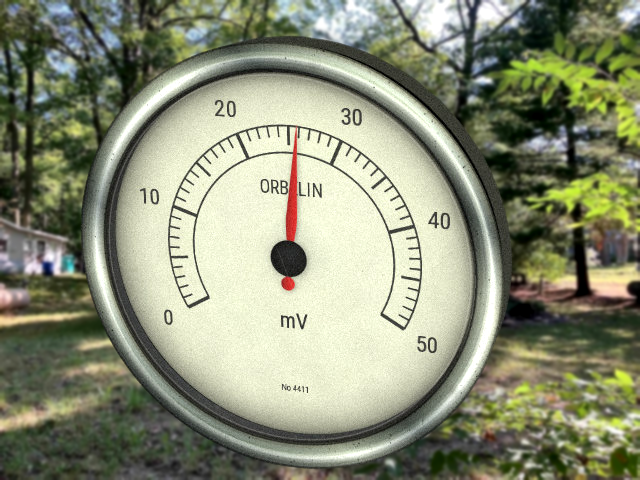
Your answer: 26 mV
